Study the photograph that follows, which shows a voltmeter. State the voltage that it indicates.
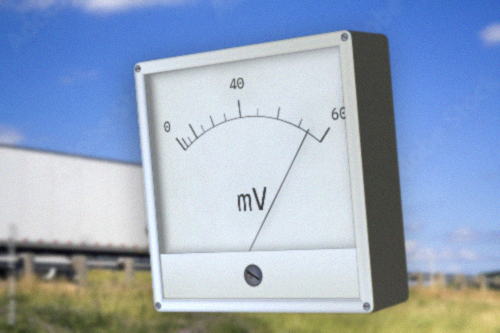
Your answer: 57.5 mV
